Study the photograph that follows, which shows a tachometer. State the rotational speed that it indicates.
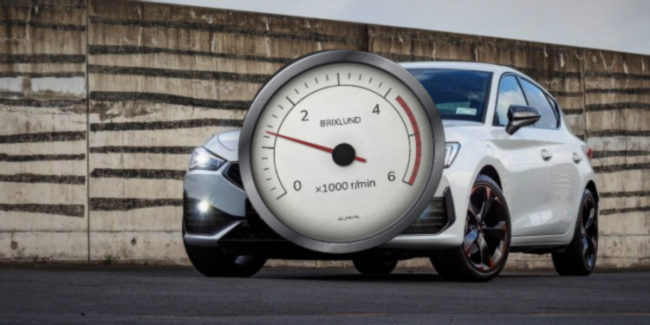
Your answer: 1300 rpm
